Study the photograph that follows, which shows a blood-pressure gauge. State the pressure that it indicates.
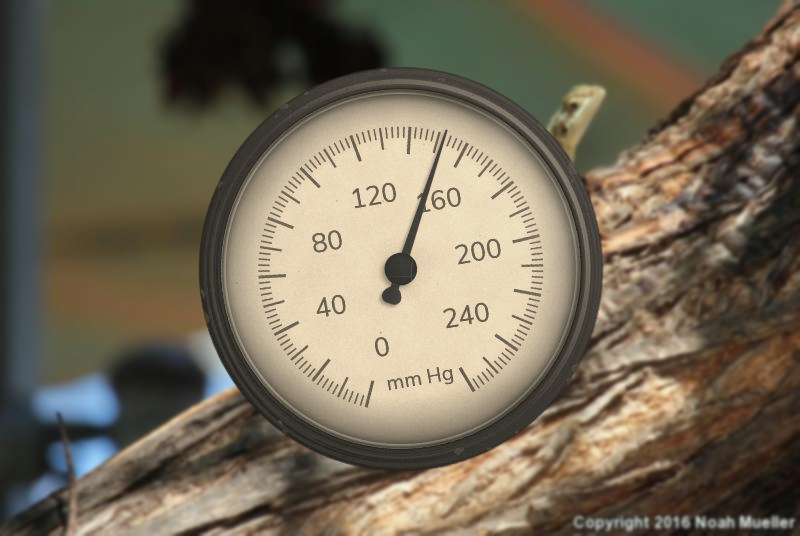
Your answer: 152 mmHg
